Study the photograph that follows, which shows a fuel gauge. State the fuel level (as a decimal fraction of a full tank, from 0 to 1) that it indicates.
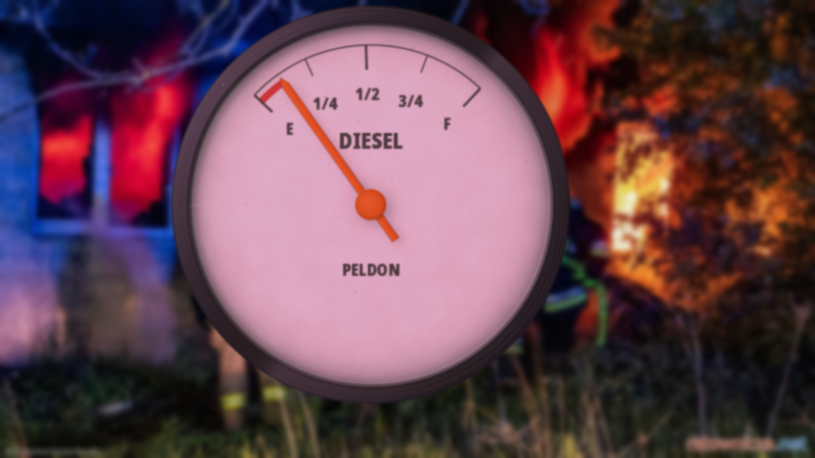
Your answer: 0.125
